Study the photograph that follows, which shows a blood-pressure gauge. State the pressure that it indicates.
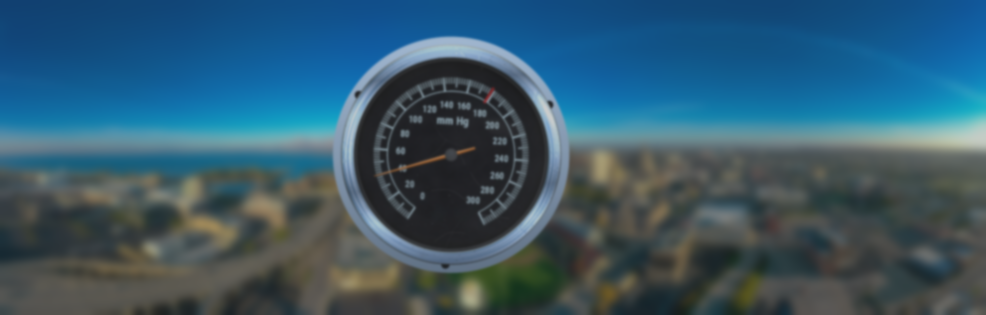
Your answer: 40 mmHg
